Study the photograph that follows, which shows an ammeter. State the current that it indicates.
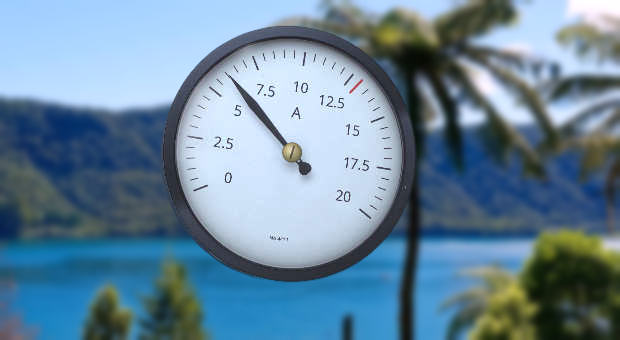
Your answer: 6 A
